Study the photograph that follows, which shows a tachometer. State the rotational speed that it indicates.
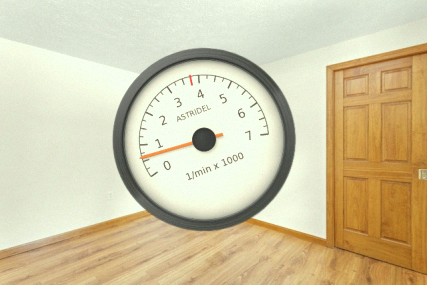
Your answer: 625 rpm
